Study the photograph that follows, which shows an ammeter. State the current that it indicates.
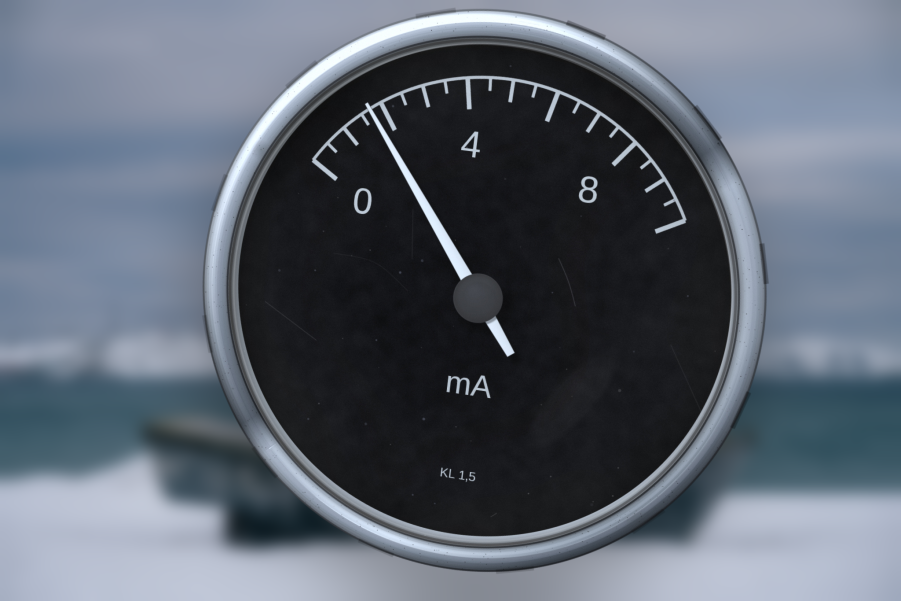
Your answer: 1.75 mA
